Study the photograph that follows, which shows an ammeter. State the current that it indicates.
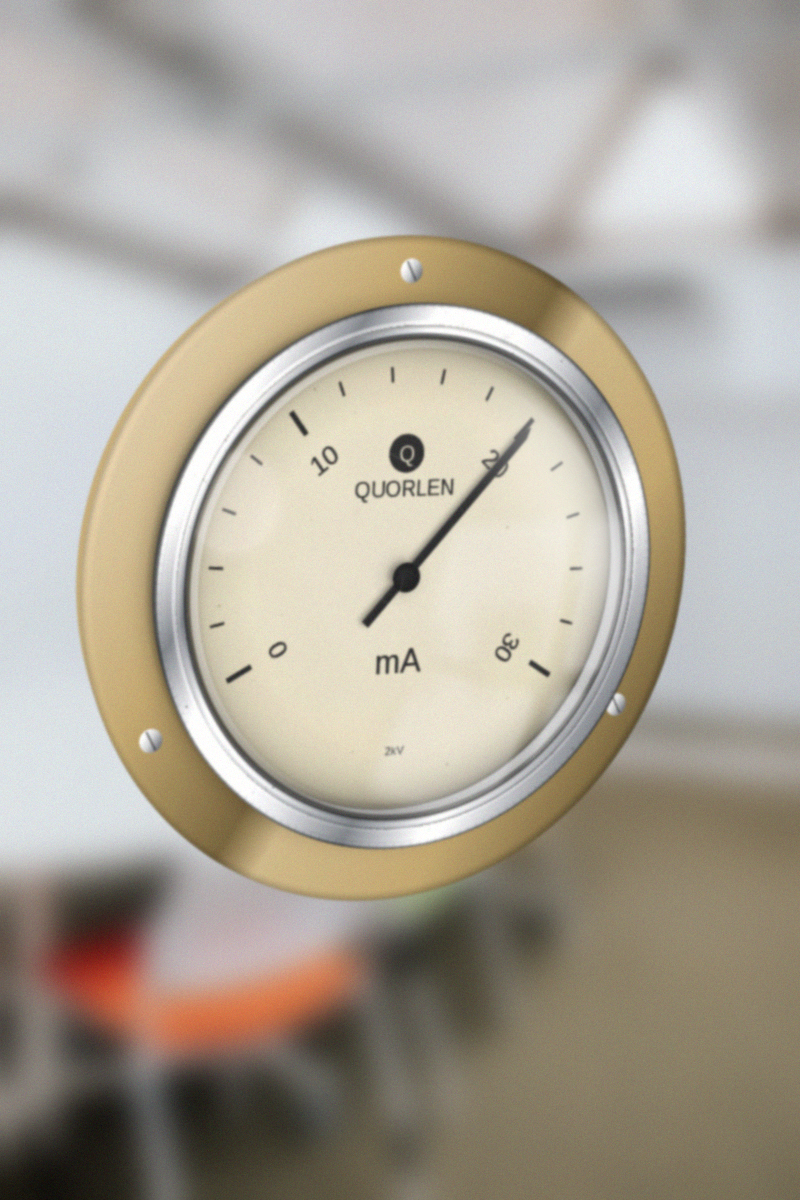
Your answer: 20 mA
